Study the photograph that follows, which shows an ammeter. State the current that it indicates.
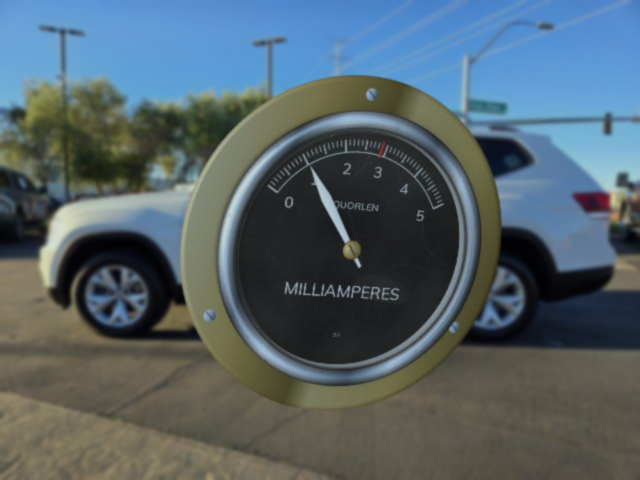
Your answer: 1 mA
